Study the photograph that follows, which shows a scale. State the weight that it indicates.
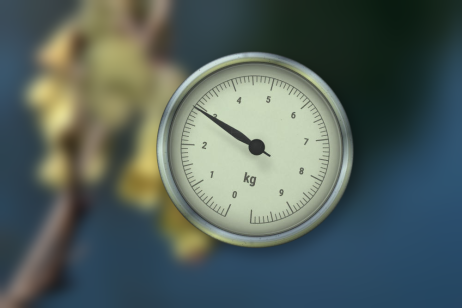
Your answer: 2.9 kg
